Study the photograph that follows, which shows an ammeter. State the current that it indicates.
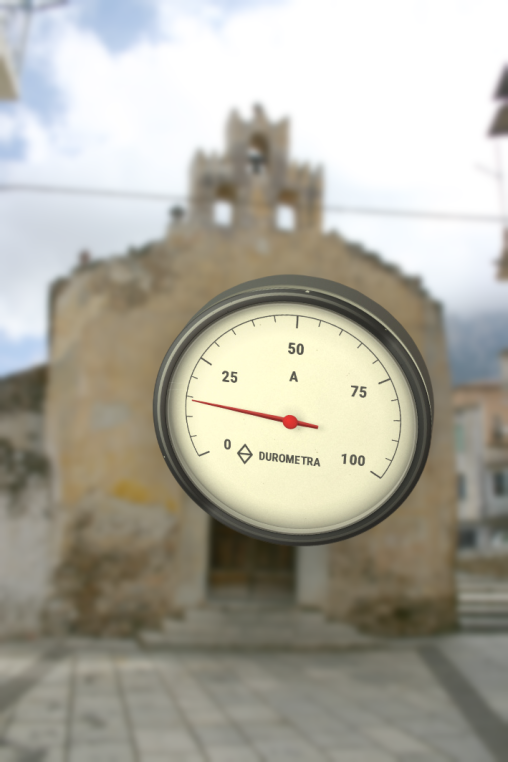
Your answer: 15 A
